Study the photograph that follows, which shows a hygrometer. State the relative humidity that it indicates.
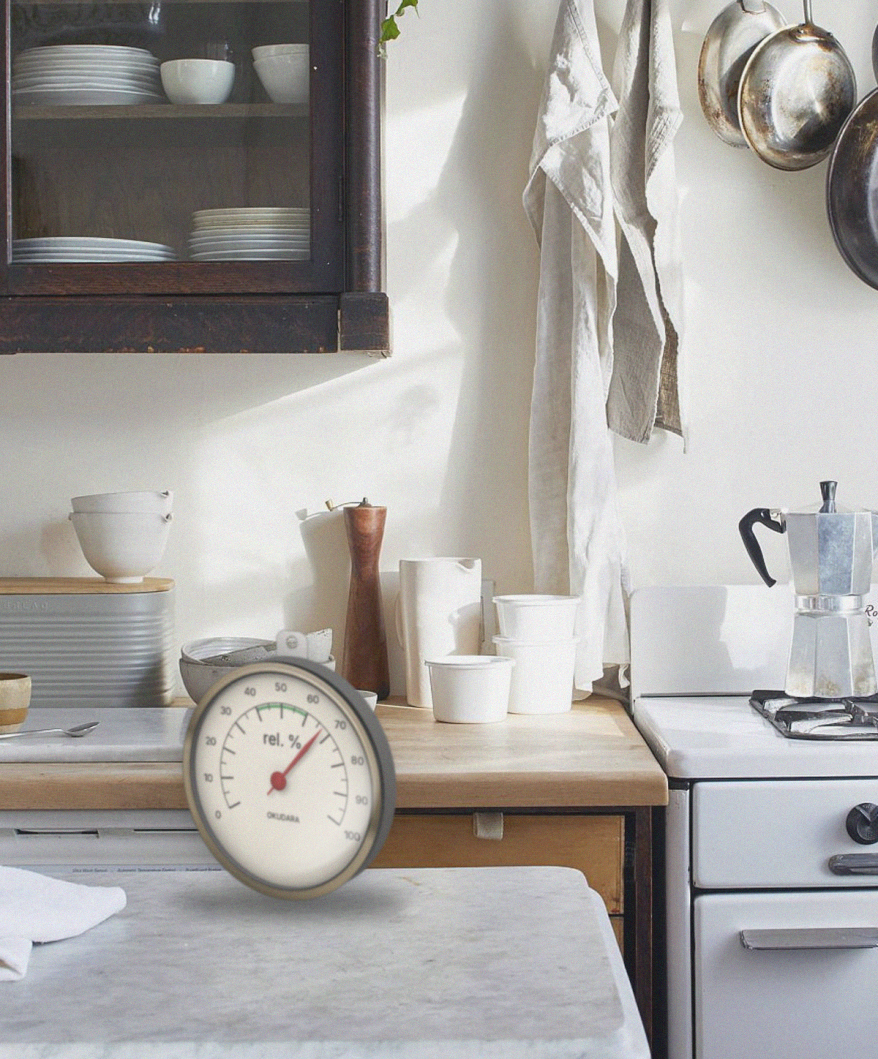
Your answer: 67.5 %
